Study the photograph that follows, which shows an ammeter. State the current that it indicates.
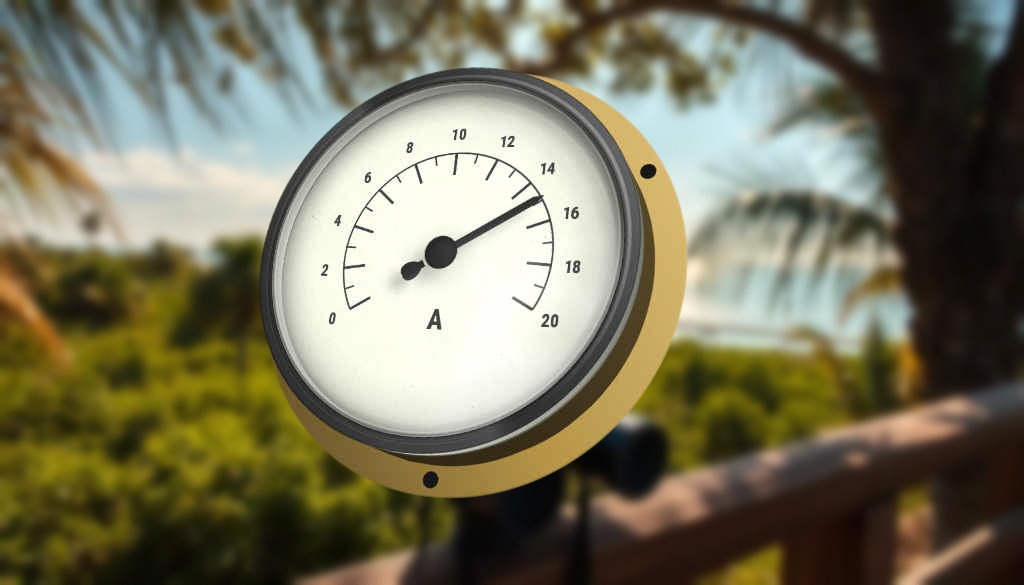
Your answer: 15 A
